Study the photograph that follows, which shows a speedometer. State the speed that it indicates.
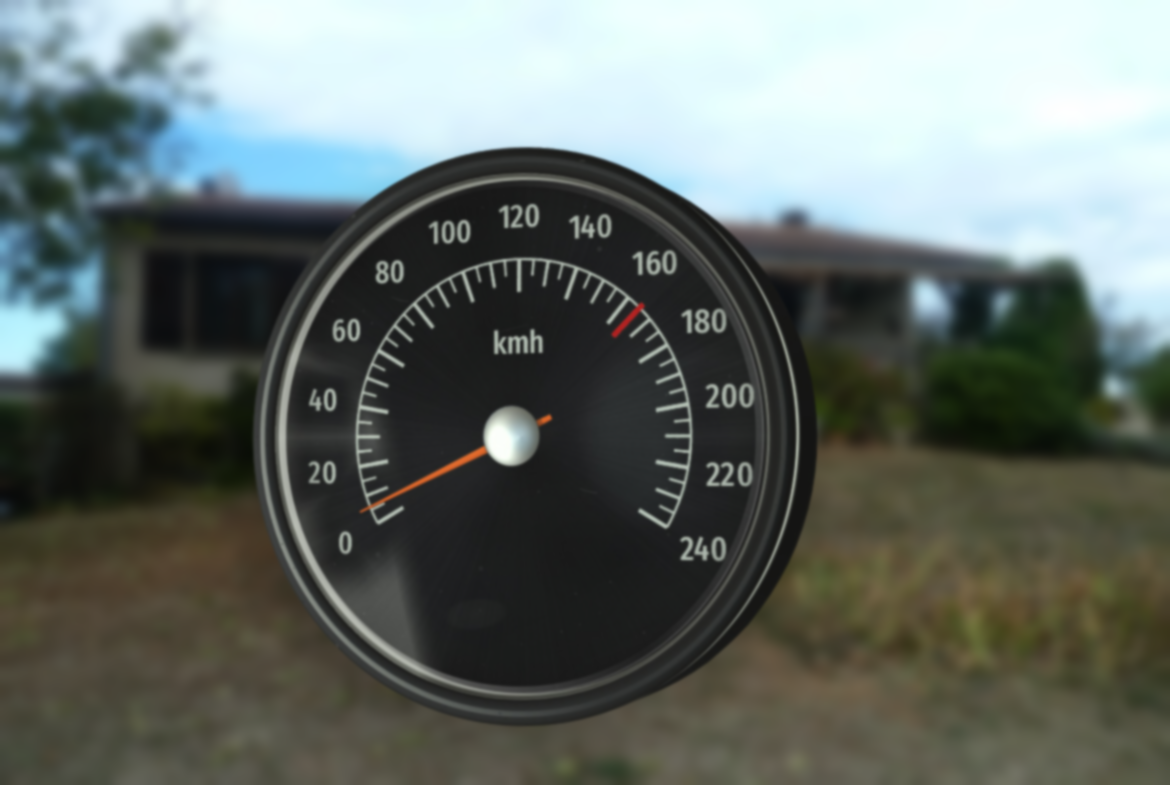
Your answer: 5 km/h
